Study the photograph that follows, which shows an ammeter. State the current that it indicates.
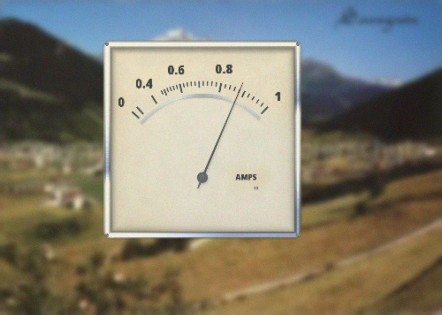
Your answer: 0.88 A
